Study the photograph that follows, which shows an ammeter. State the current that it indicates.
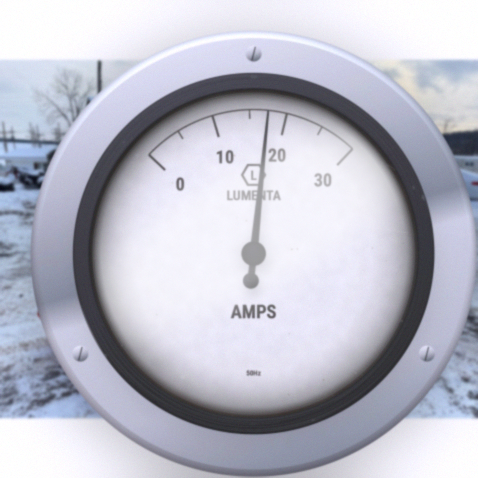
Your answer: 17.5 A
